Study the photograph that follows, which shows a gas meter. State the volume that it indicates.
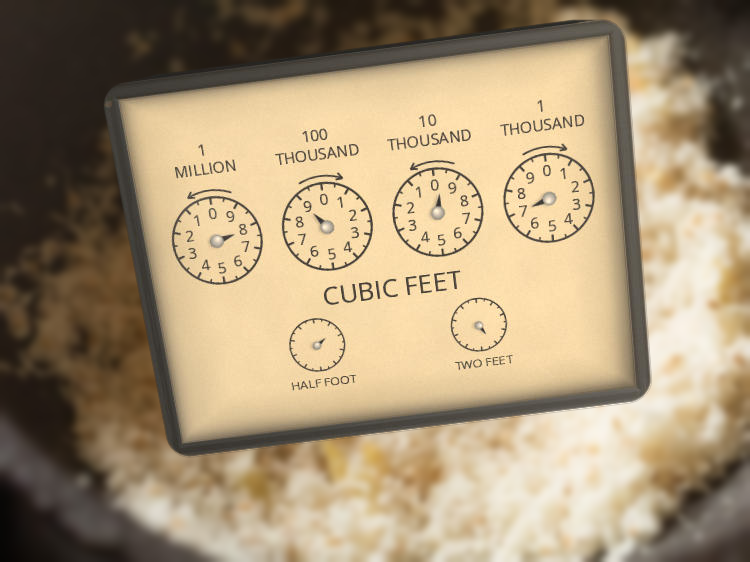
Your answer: 789700 ft³
